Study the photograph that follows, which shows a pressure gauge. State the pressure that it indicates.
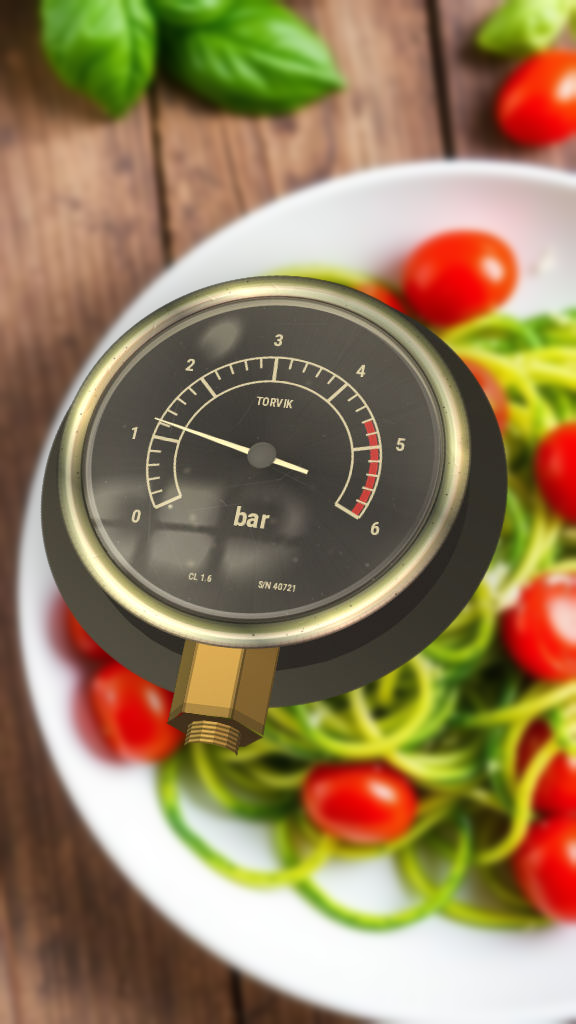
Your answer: 1.2 bar
